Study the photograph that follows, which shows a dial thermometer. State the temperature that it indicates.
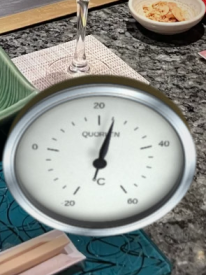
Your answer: 24 °C
